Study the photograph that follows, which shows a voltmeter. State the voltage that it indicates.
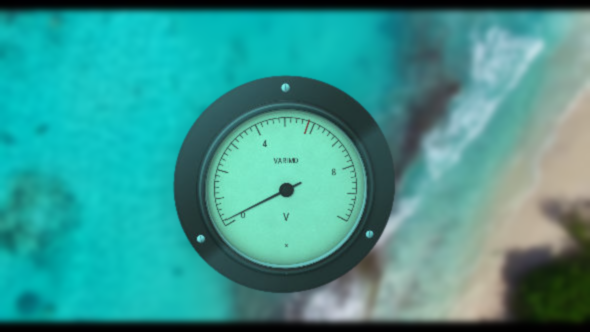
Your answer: 0.2 V
